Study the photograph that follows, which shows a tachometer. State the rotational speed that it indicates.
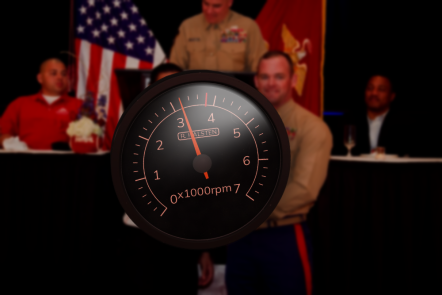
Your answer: 3200 rpm
